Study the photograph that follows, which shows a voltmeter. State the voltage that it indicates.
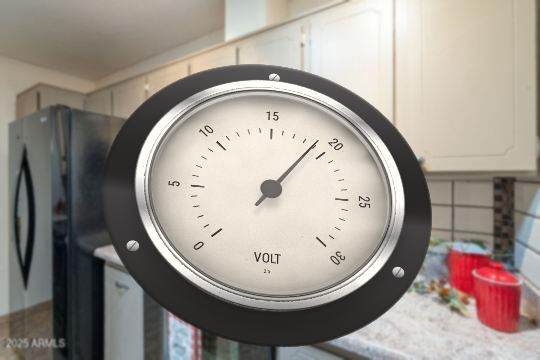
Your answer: 19 V
